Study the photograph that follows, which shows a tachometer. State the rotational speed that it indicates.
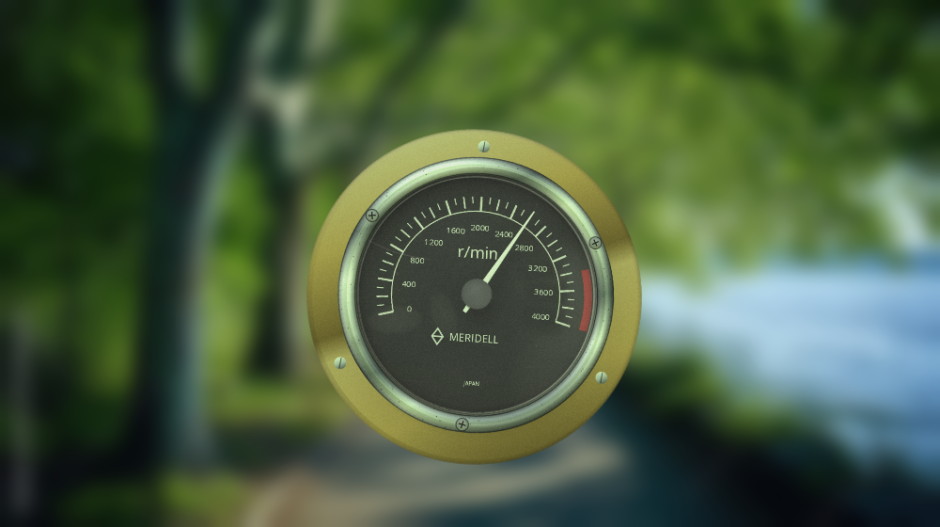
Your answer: 2600 rpm
